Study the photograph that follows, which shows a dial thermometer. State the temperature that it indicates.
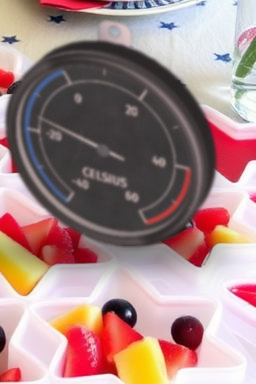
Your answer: -15 °C
